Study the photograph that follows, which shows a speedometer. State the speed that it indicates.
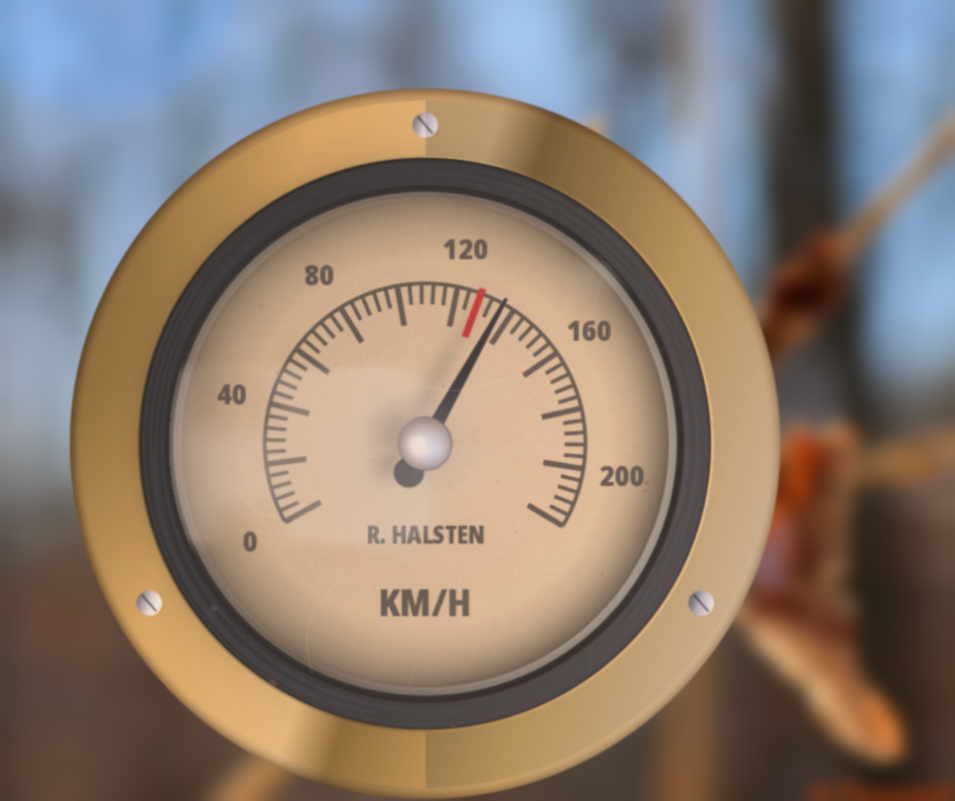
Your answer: 136 km/h
